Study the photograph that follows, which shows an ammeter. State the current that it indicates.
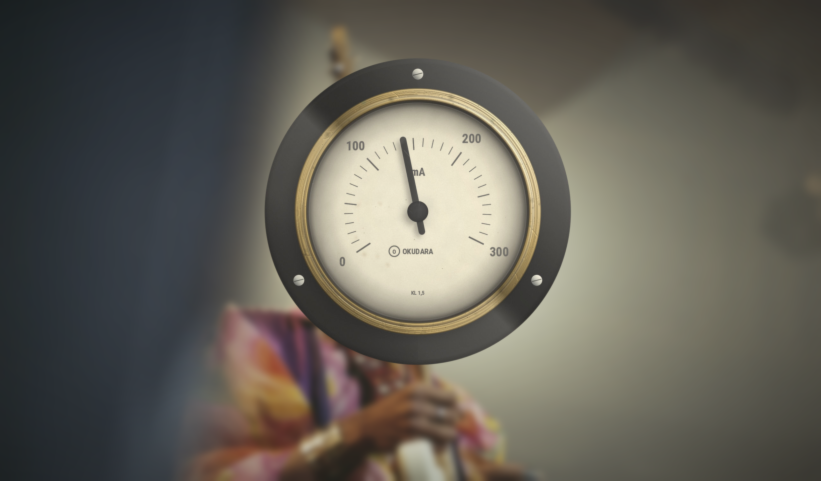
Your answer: 140 mA
